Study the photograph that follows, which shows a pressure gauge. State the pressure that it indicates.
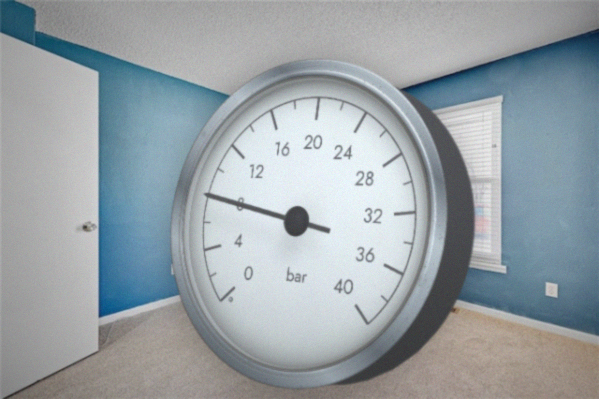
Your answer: 8 bar
